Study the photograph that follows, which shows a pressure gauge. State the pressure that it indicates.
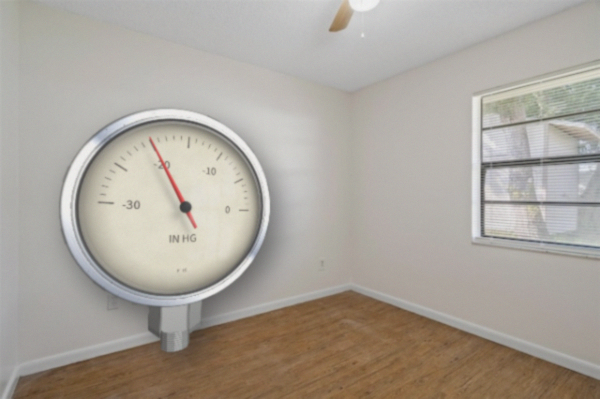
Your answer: -20 inHg
